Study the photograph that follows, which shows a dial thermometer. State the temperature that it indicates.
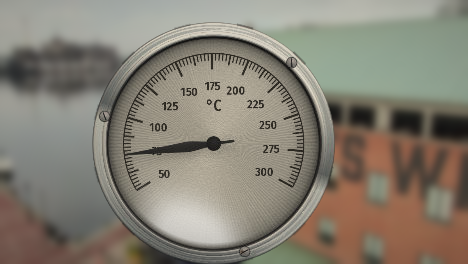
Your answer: 75 °C
